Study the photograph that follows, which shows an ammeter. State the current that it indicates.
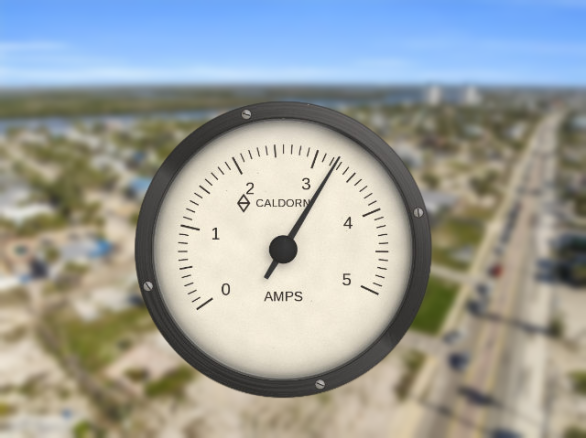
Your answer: 3.25 A
